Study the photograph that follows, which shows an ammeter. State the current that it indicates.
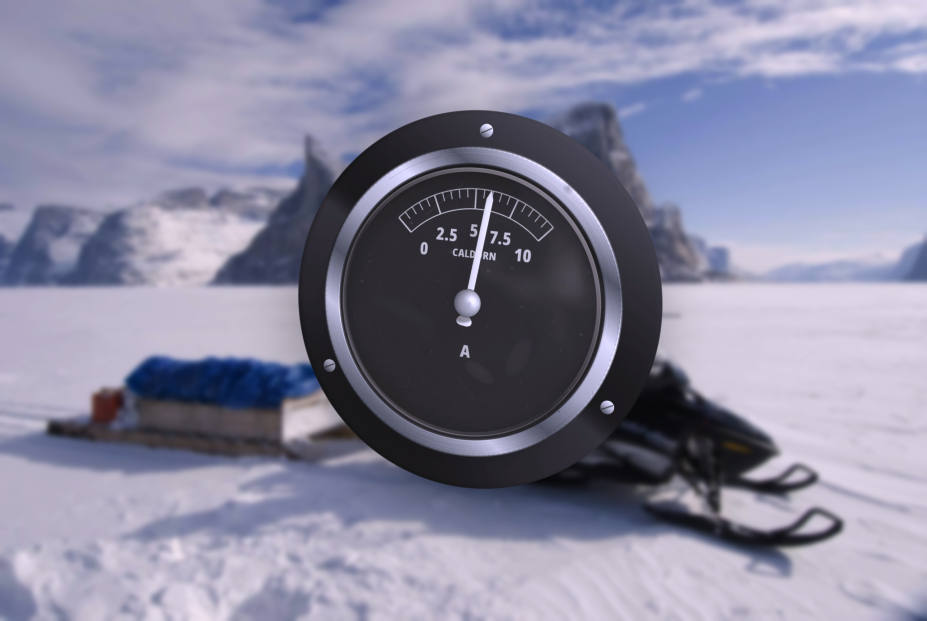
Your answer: 6 A
